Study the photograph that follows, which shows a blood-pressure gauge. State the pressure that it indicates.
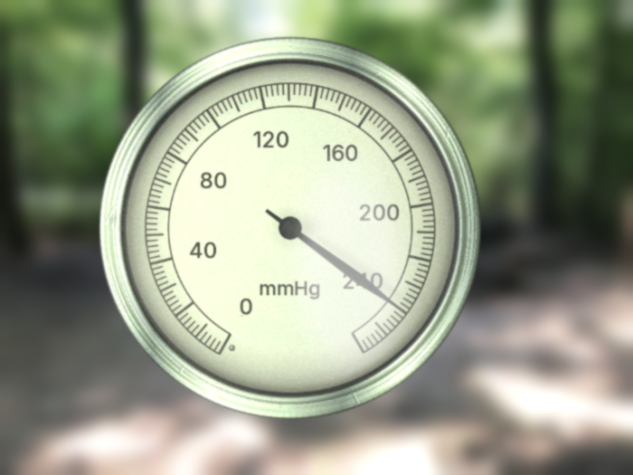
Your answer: 240 mmHg
